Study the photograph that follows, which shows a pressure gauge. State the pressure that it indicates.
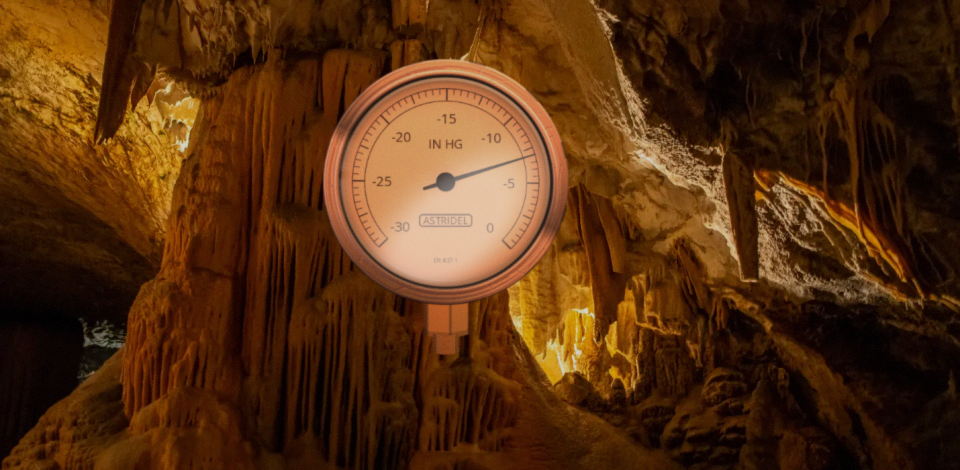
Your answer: -7 inHg
